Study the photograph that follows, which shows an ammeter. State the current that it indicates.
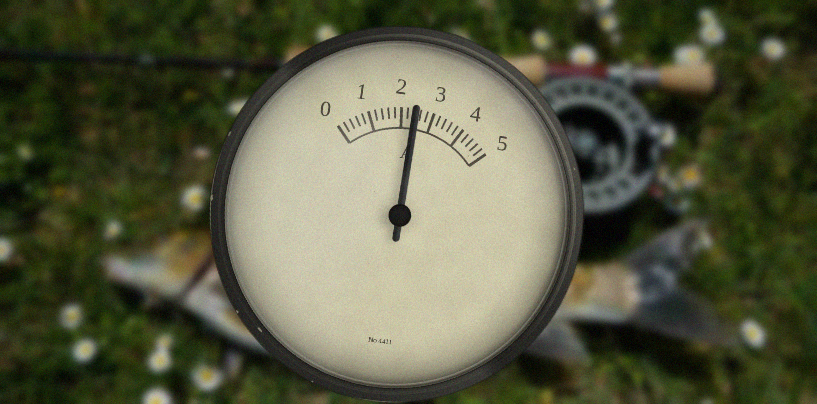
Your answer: 2.4 A
